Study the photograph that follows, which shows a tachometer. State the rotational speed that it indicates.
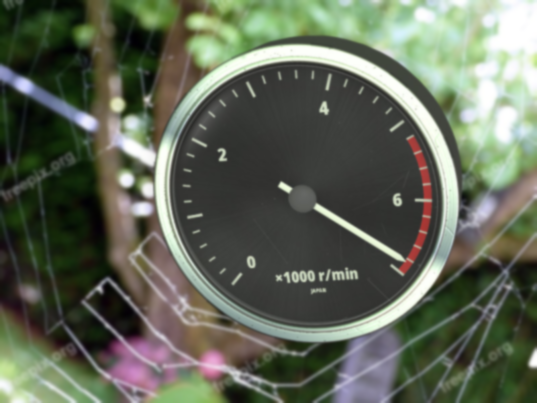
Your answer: 6800 rpm
